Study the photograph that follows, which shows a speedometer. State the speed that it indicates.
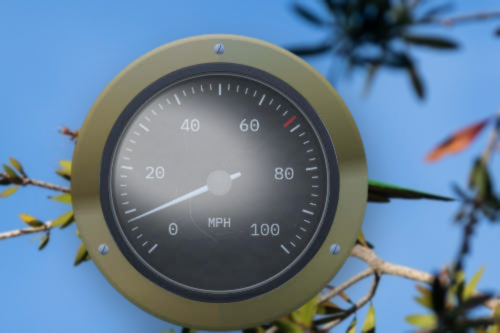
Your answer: 8 mph
